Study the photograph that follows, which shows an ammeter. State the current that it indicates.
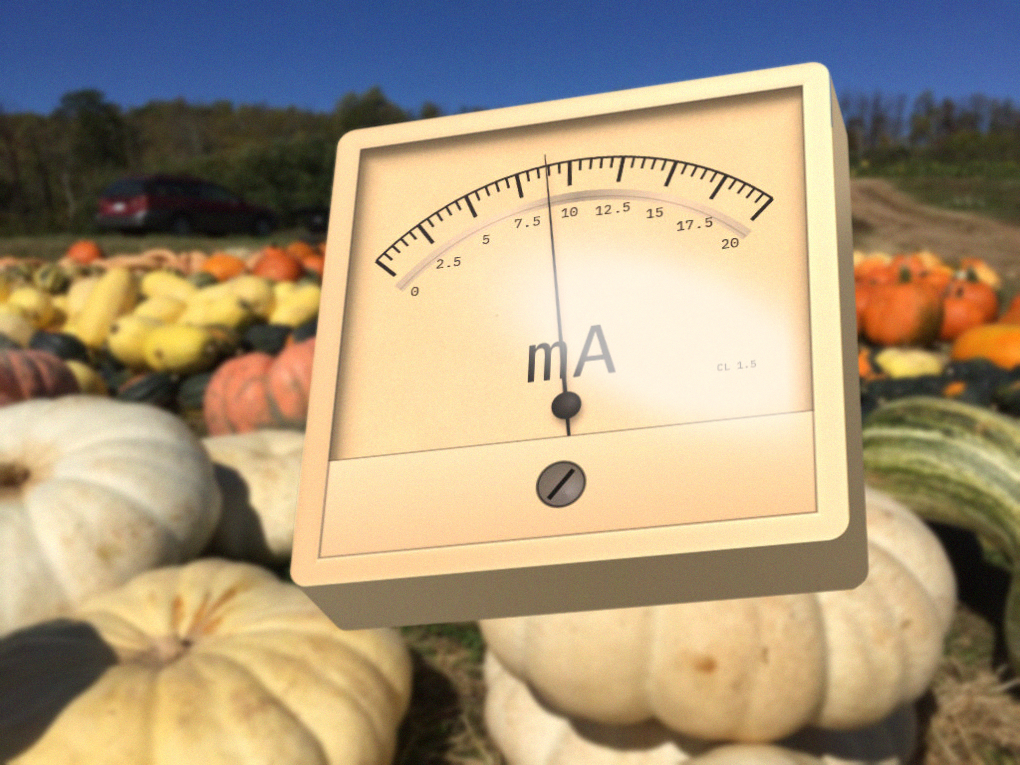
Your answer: 9 mA
